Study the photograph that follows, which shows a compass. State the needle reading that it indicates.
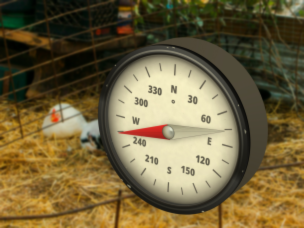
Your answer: 255 °
